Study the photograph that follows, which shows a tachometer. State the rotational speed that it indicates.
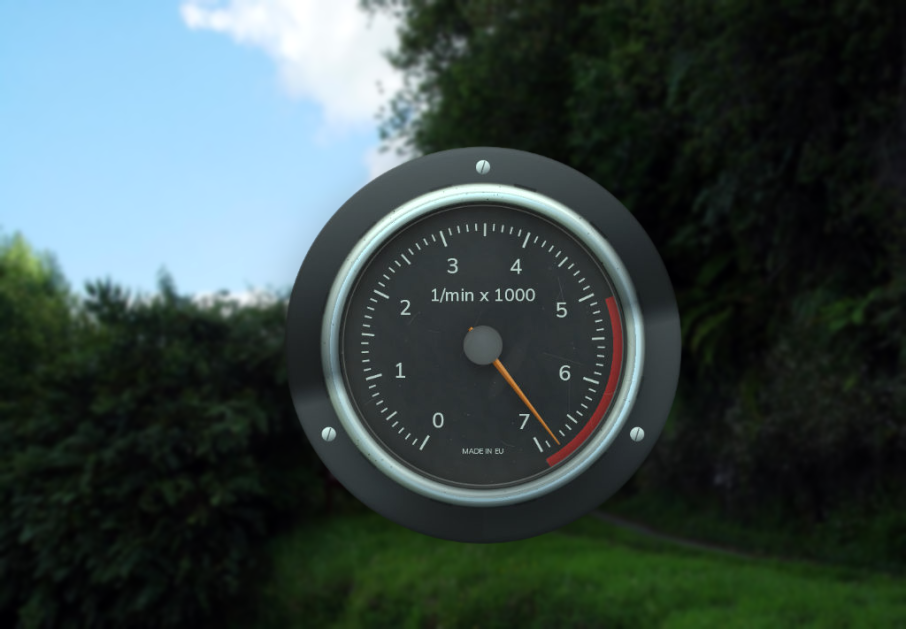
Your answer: 6800 rpm
